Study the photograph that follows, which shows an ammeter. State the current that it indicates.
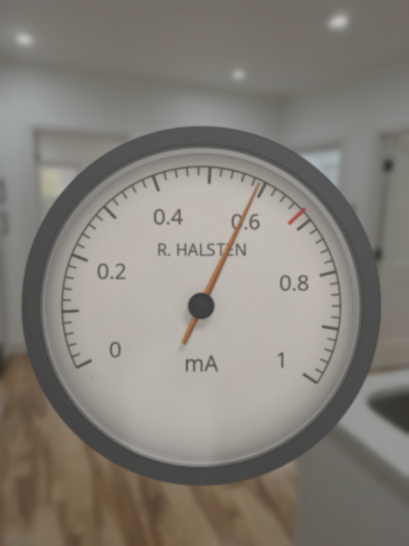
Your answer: 0.59 mA
